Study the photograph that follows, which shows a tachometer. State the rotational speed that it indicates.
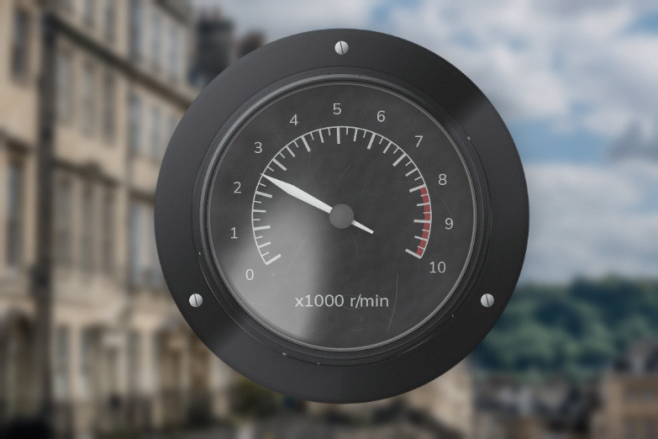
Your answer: 2500 rpm
